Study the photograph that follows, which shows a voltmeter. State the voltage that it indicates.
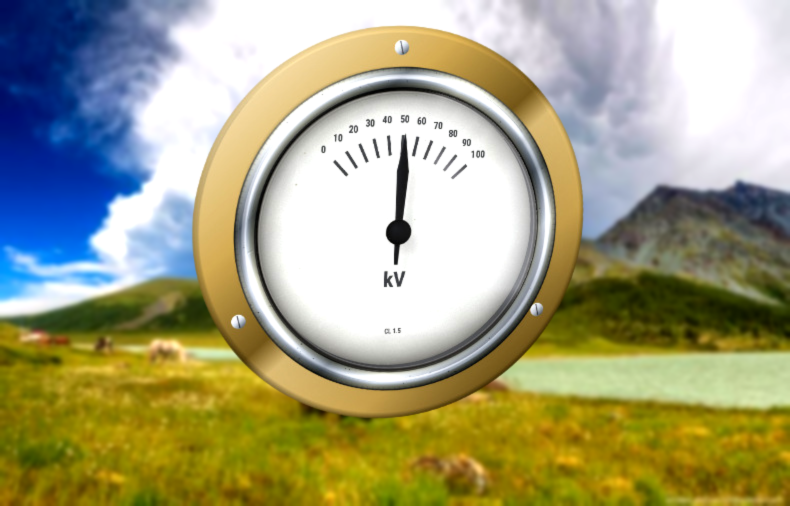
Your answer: 50 kV
